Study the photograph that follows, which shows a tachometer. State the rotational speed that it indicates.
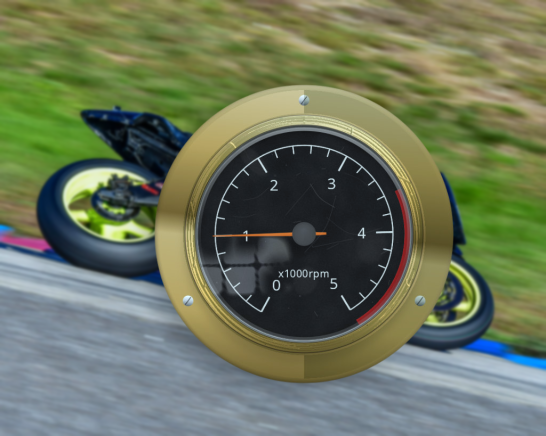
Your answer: 1000 rpm
